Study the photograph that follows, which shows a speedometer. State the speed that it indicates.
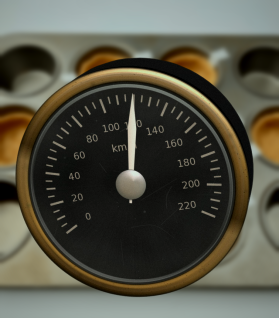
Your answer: 120 km/h
